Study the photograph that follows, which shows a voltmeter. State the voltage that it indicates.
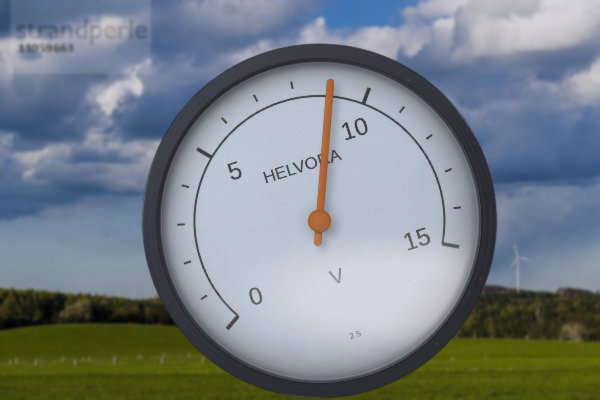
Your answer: 9 V
